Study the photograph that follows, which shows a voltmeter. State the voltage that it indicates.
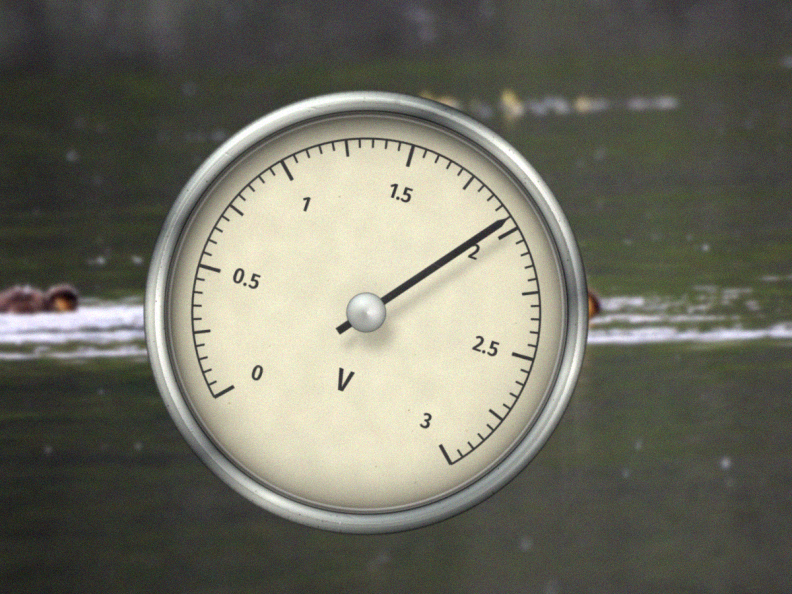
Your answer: 1.95 V
